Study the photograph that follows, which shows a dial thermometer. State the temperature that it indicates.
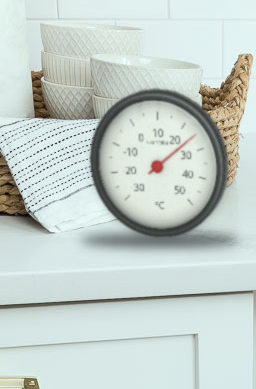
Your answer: 25 °C
